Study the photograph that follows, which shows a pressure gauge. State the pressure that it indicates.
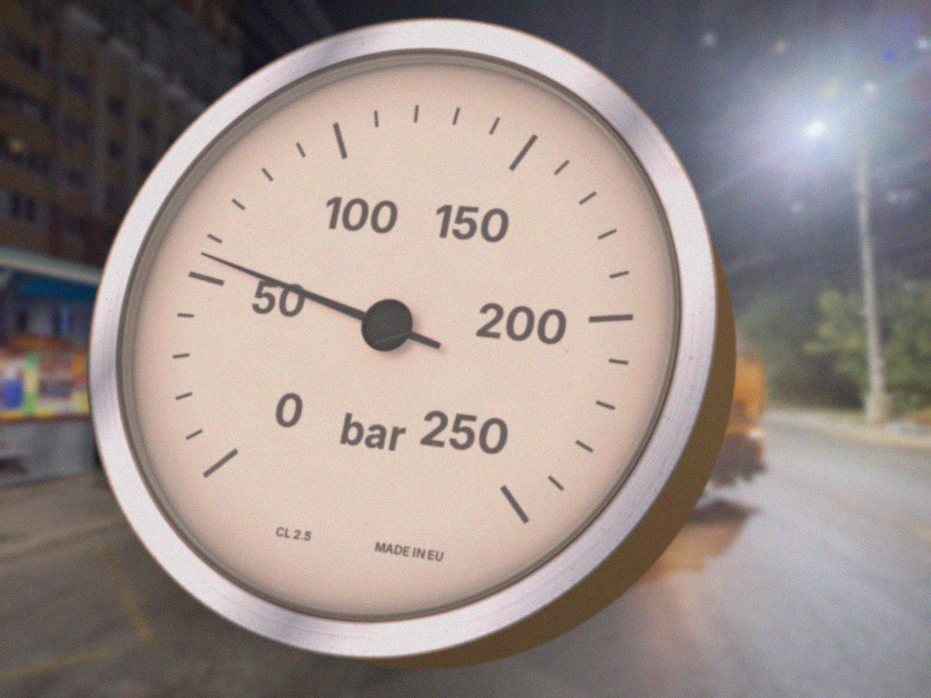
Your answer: 55 bar
